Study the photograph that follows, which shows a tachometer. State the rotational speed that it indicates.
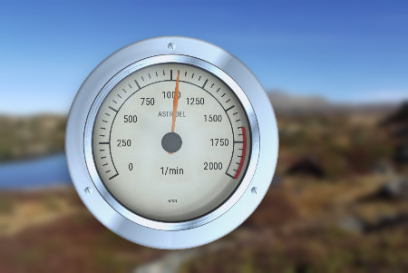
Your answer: 1050 rpm
